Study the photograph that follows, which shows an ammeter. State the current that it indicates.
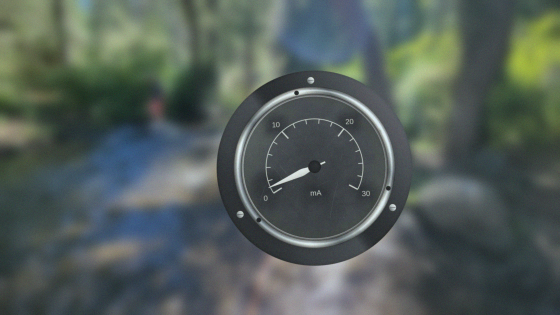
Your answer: 1 mA
